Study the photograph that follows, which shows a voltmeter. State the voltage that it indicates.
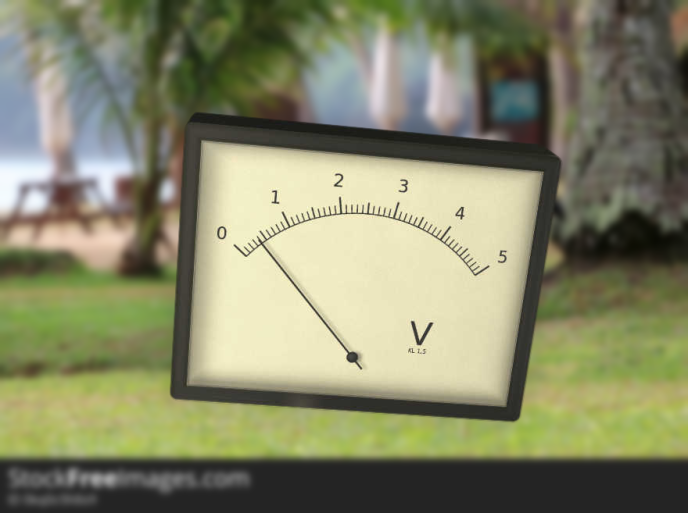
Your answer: 0.4 V
